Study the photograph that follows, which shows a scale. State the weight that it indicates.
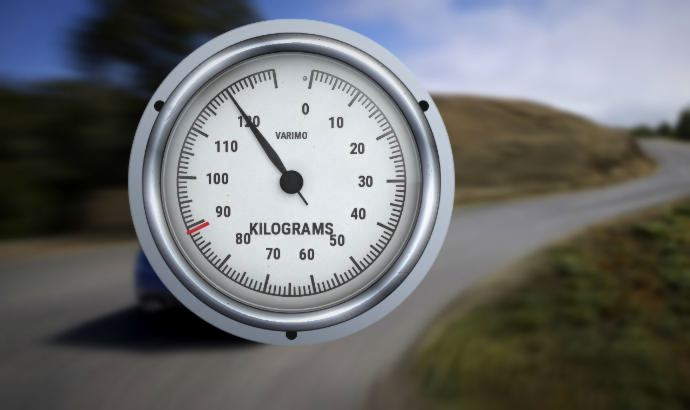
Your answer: 120 kg
